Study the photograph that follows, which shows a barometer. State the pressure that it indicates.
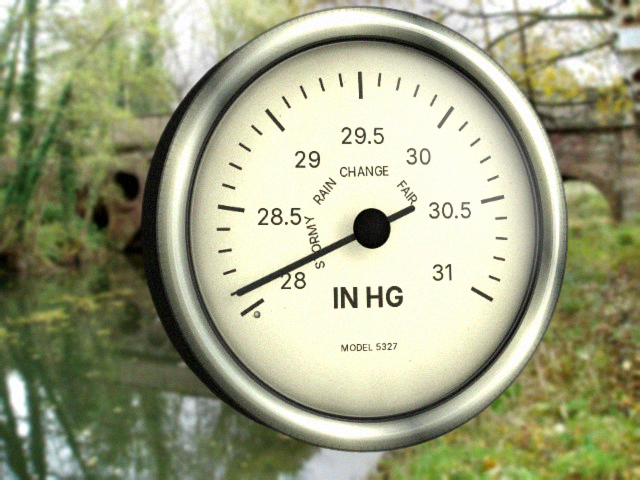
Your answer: 28.1 inHg
